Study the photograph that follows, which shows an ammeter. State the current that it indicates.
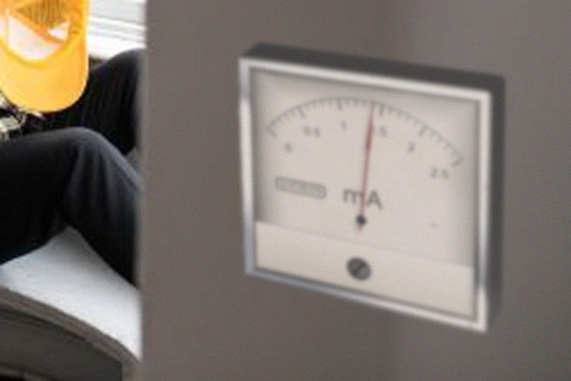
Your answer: 1.4 mA
